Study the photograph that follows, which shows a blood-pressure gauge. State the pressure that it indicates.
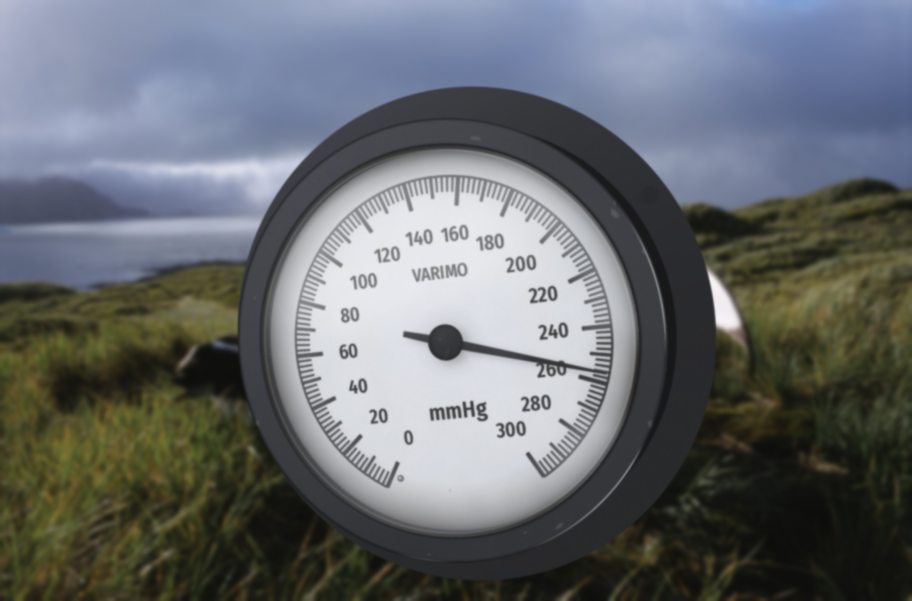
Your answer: 256 mmHg
